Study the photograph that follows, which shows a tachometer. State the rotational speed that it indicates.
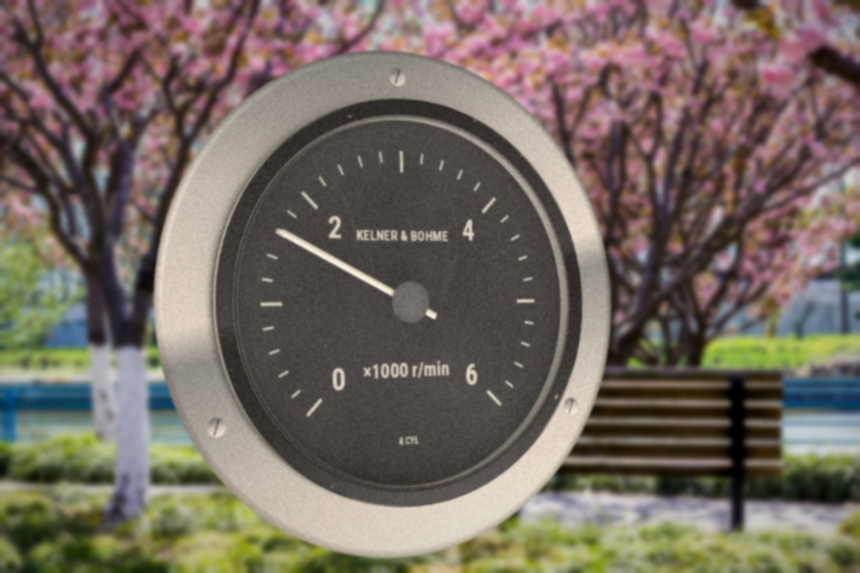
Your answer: 1600 rpm
